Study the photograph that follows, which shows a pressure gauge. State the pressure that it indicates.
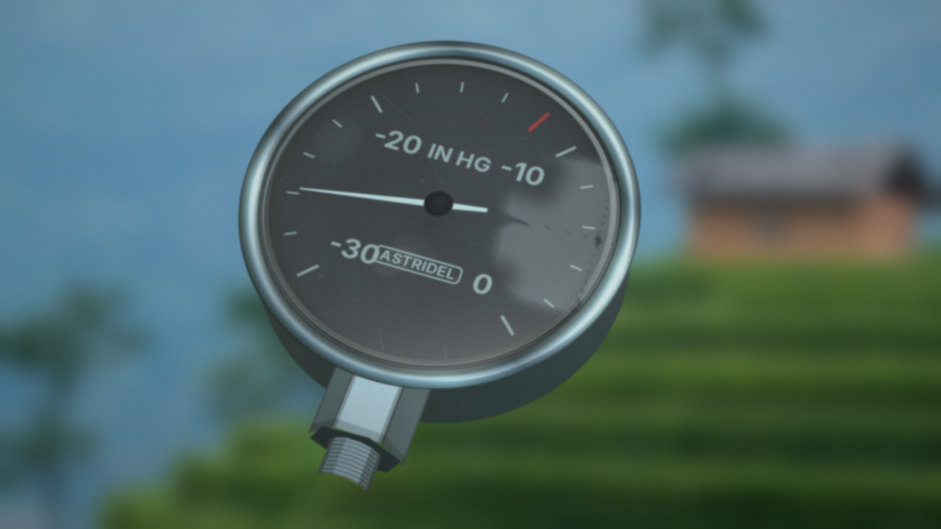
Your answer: -26 inHg
